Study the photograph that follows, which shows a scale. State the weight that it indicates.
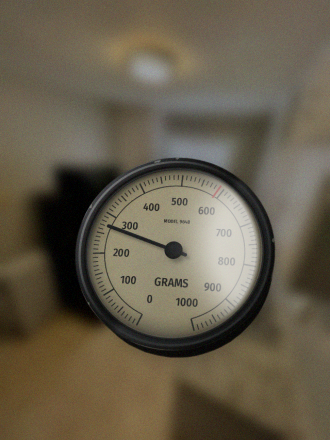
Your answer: 270 g
